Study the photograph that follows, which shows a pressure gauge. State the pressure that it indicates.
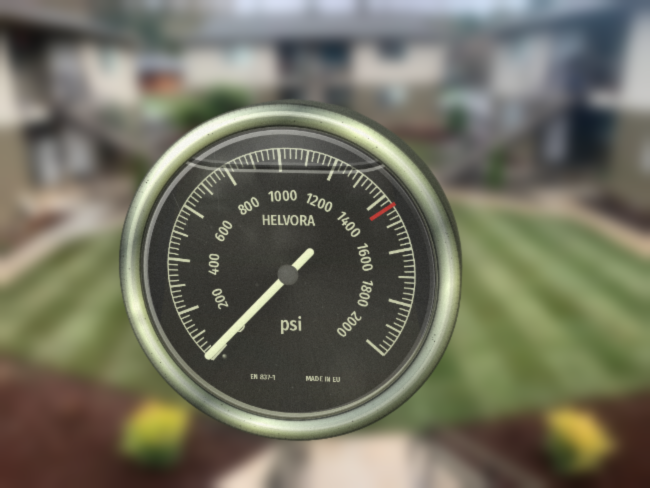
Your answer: 20 psi
